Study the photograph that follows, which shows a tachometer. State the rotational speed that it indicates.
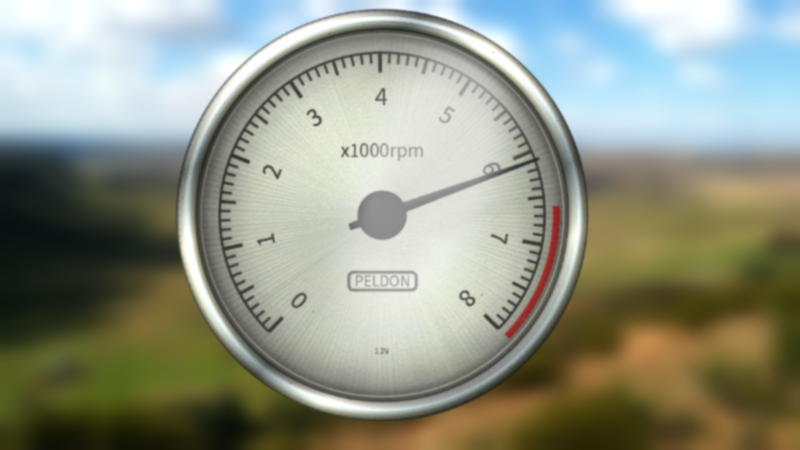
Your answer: 6100 rpm
